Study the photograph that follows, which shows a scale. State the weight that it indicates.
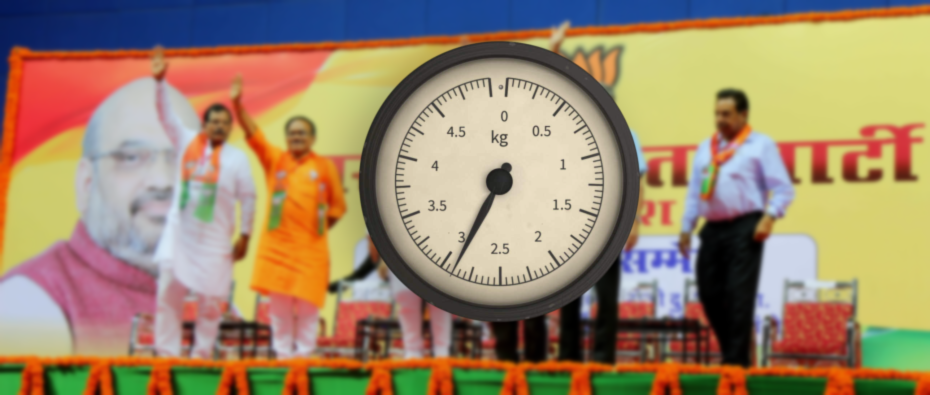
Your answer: 2.9 kg
